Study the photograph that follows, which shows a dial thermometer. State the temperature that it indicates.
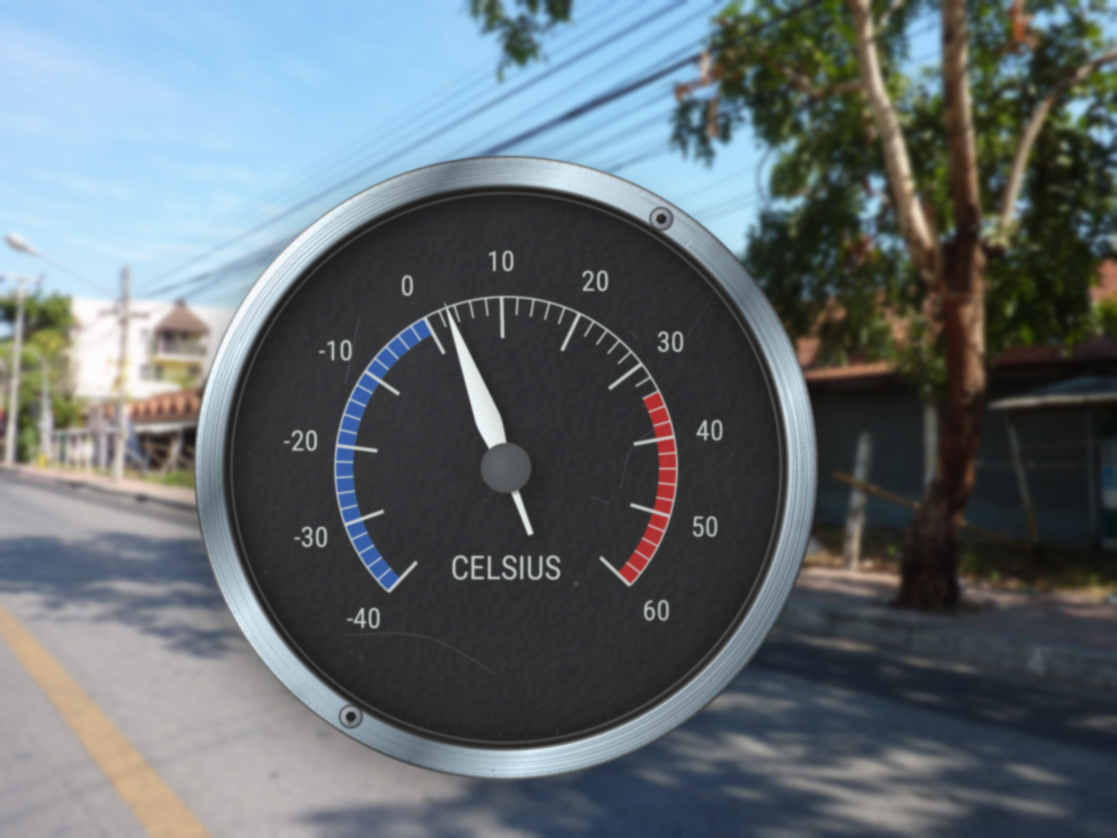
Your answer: 3 °C
